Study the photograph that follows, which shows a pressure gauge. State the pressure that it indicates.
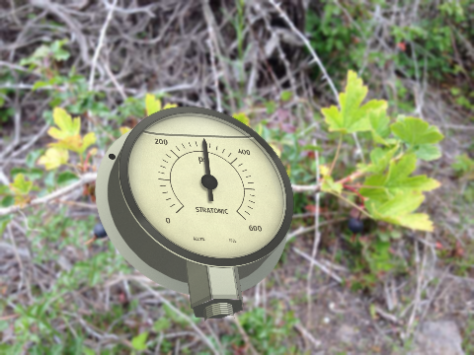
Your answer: 300 psi
